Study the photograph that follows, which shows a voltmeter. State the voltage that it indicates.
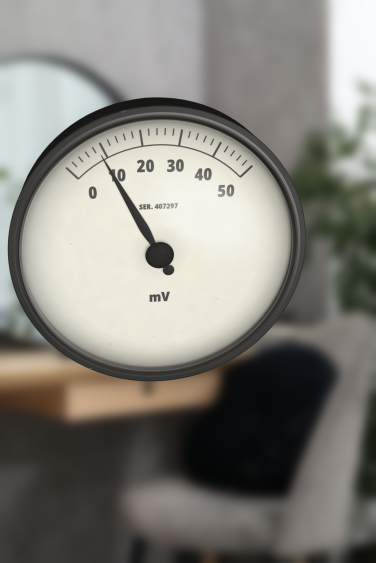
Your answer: 9 mV
